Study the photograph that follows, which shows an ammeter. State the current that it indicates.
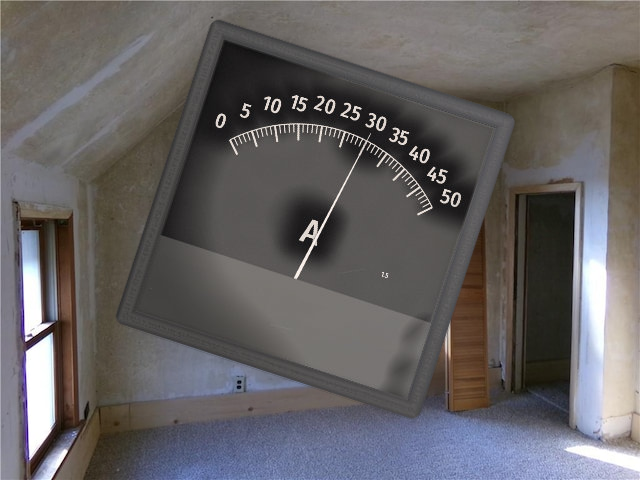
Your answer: 30 A
